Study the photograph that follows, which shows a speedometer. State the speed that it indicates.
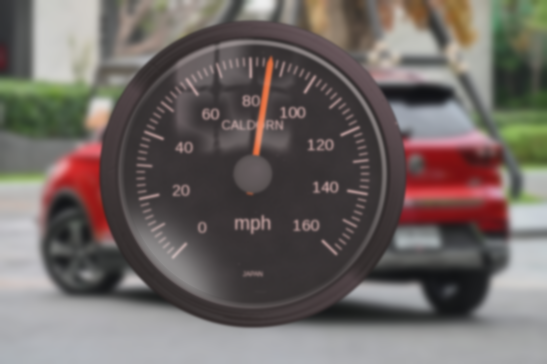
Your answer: 86 mph
